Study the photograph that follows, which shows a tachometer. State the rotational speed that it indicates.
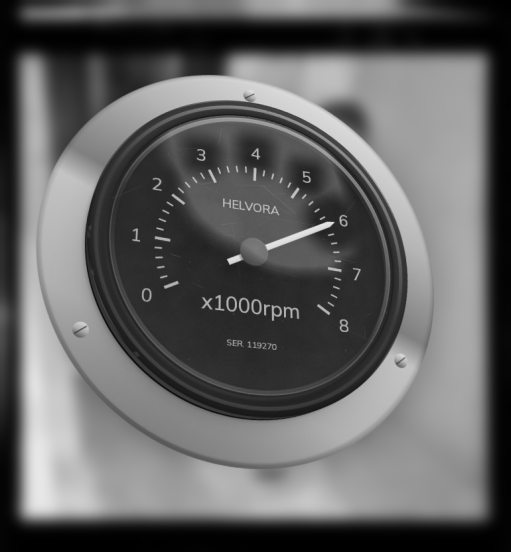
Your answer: 6000 rpm
